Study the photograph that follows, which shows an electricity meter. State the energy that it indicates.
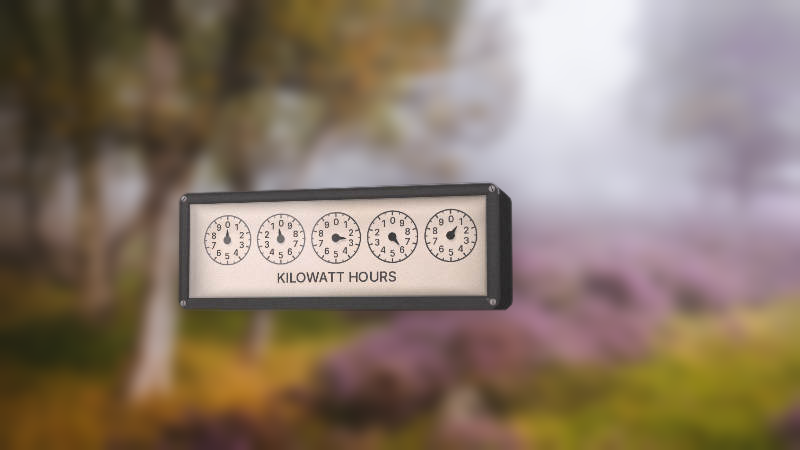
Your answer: 261 kWh
